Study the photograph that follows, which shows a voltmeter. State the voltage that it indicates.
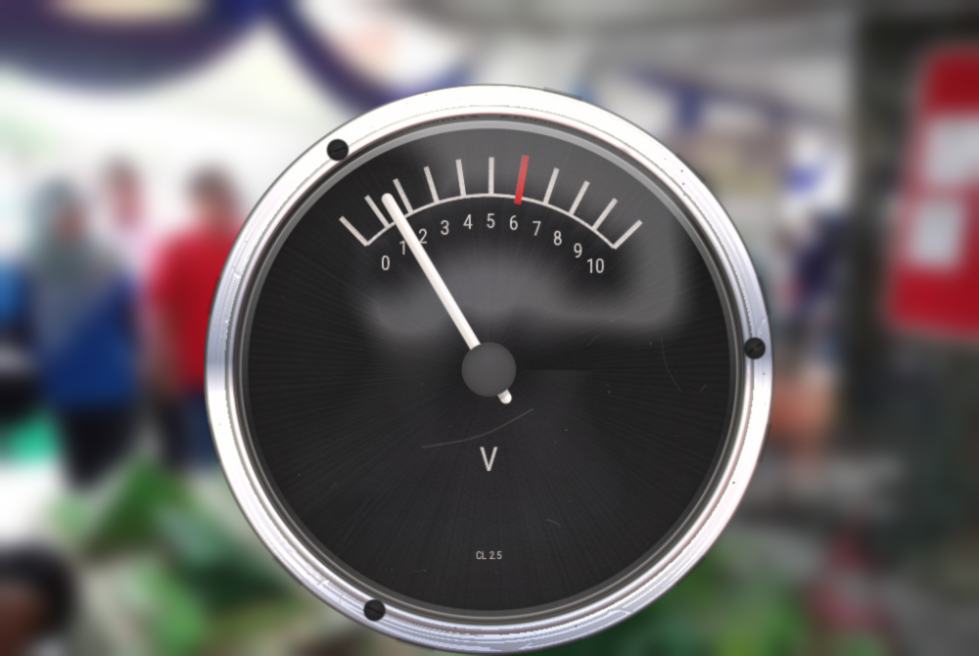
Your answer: 1.5 V
